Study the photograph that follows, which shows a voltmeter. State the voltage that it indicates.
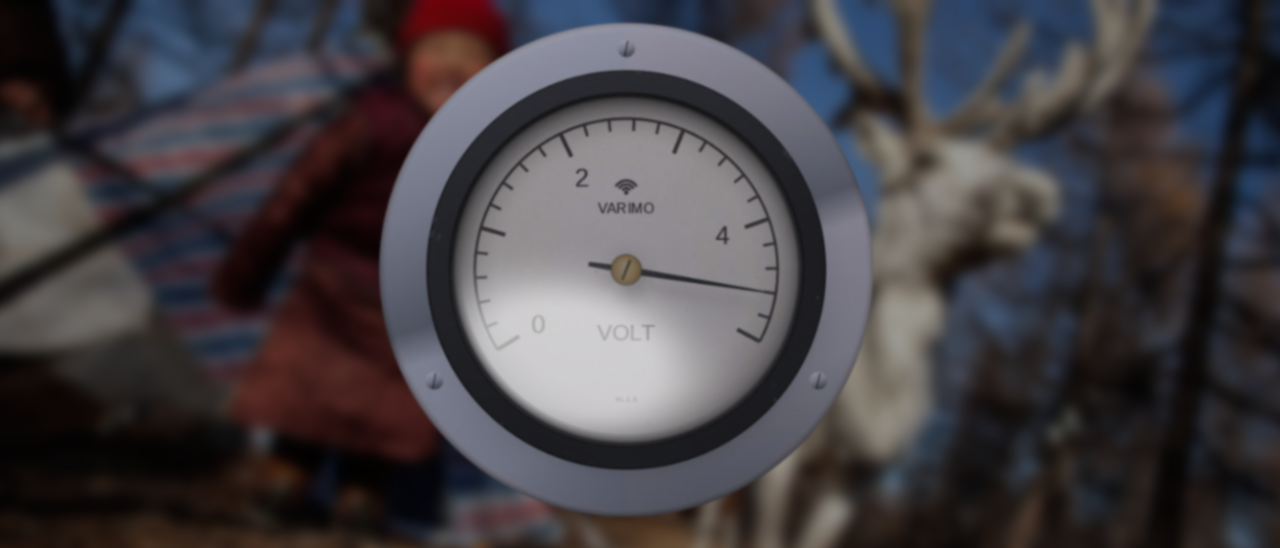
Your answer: 4.6 V
